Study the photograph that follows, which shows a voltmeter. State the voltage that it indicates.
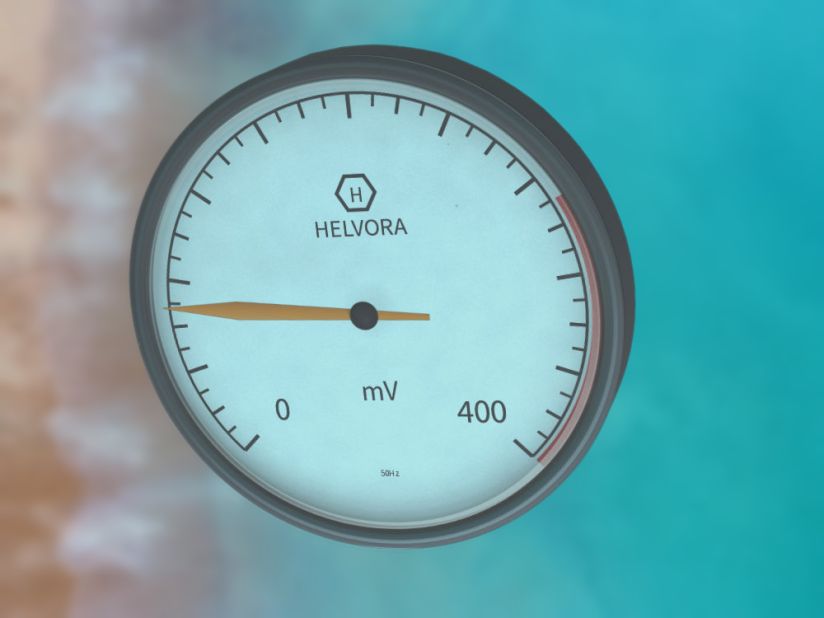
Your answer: 70 mV
